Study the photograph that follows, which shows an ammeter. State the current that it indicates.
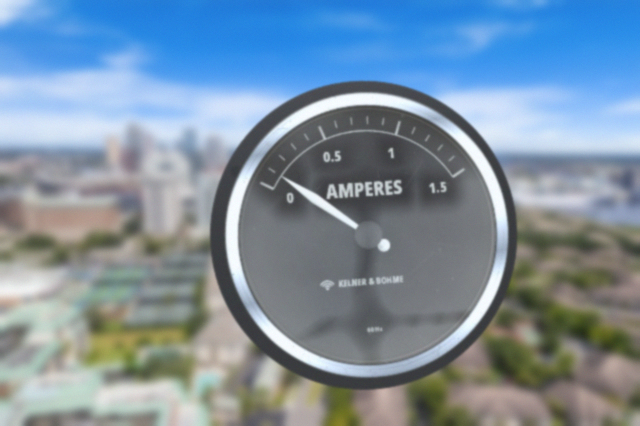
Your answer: 0.1 A
